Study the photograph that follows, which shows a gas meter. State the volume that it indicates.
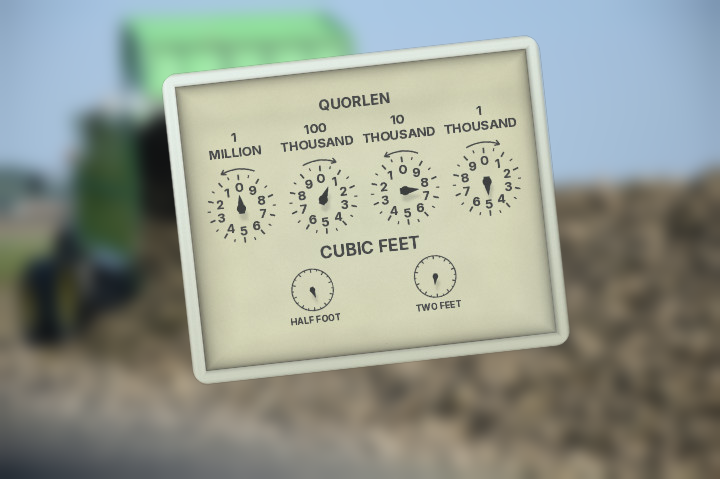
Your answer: 7500 ft³
